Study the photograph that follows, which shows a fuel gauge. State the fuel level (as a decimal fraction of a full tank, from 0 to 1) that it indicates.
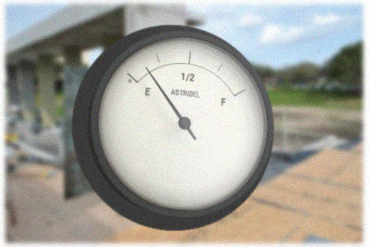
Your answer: 0.125
